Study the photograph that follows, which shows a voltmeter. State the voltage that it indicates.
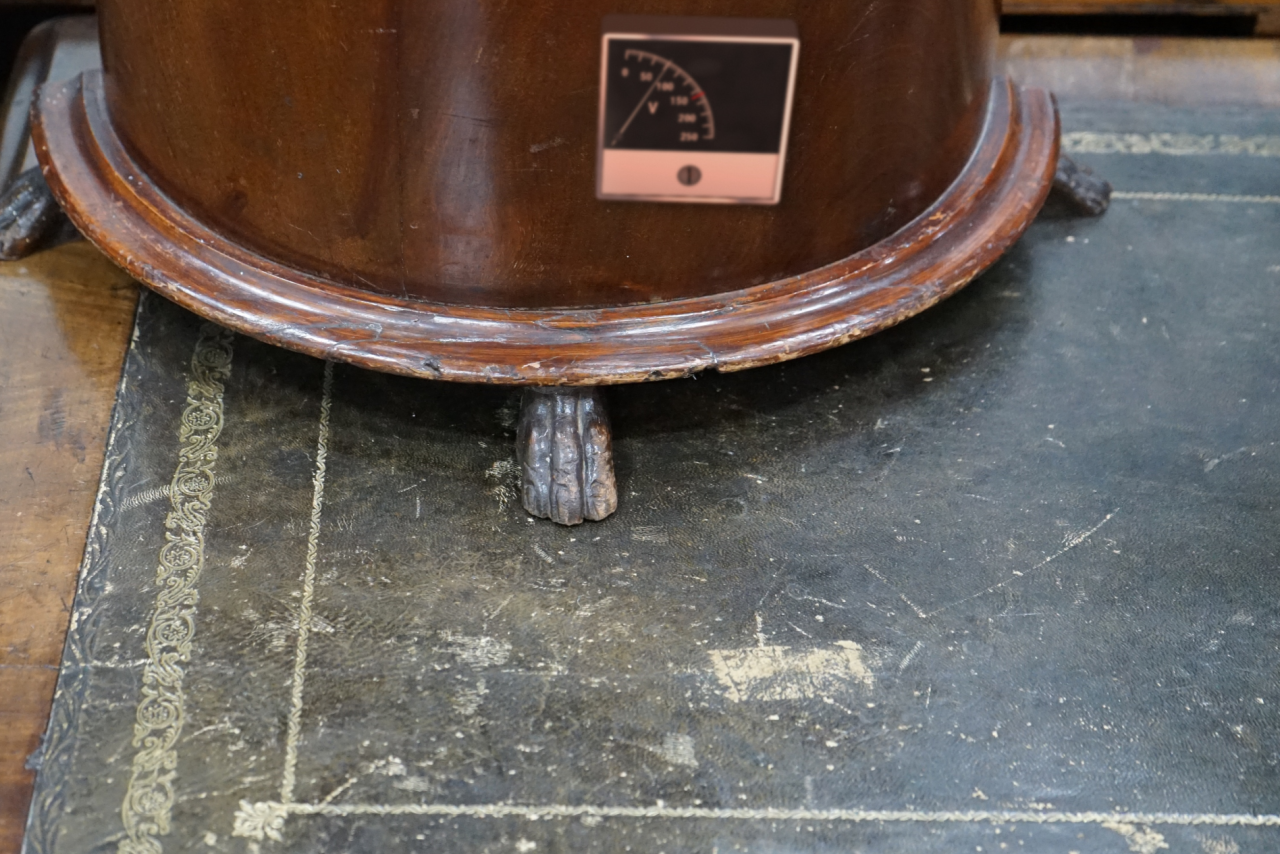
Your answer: 75 V
